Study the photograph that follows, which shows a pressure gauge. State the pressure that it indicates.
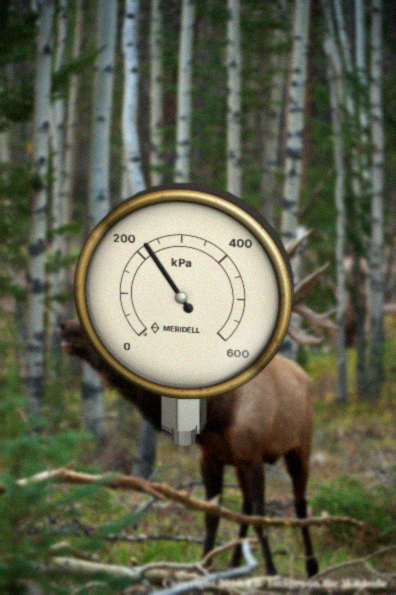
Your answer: 225 kPa
